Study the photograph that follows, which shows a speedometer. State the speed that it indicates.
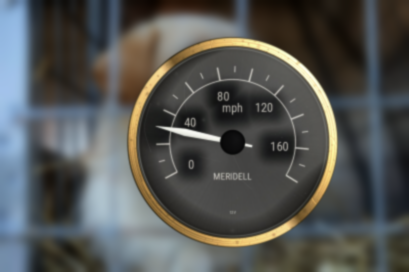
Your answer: 30 mph
